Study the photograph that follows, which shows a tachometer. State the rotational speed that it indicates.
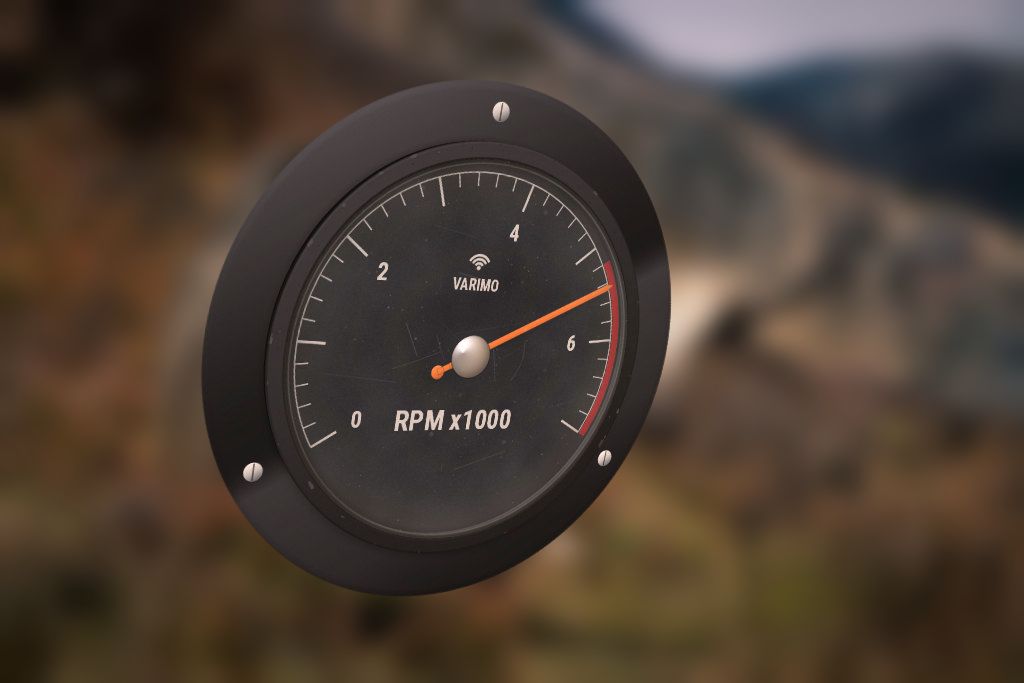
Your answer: 5400 rpm
